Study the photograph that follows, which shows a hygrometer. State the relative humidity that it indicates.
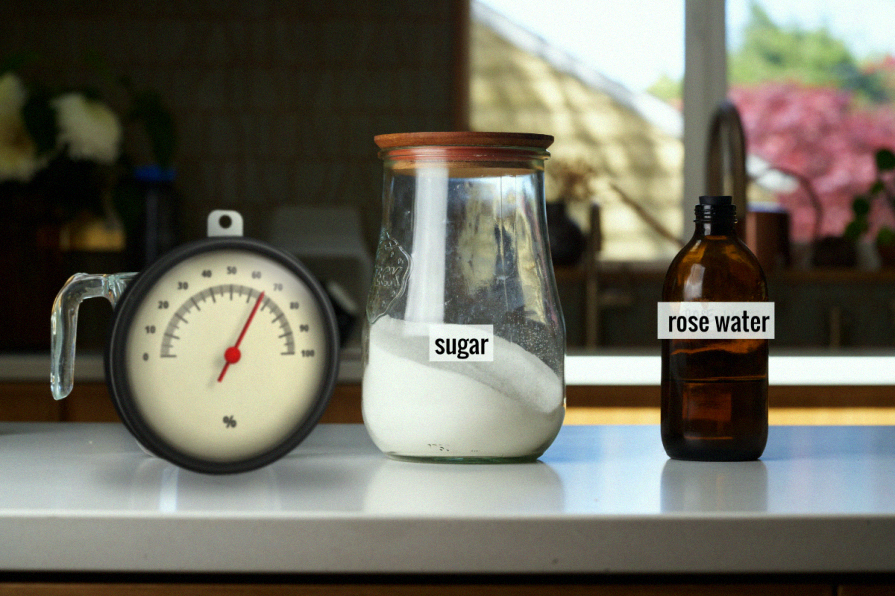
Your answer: 65 %
